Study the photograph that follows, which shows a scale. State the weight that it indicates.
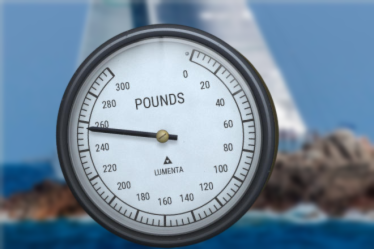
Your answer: 256 lb
